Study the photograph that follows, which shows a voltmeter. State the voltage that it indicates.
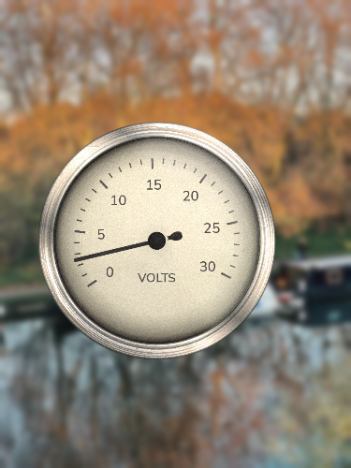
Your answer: 2.5 V
